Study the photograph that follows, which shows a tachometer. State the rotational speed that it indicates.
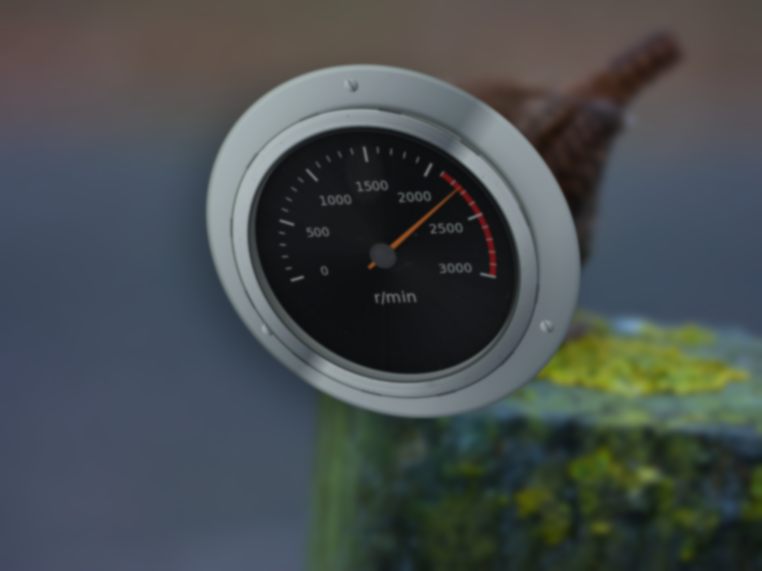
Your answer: 2250 rpm
